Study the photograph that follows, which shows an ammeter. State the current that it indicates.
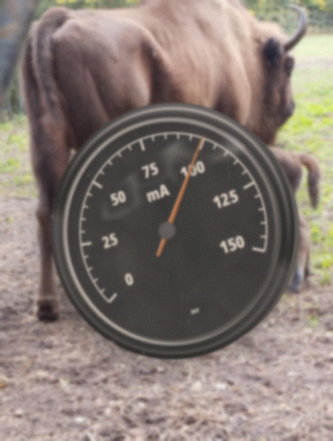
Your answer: 100 mA
